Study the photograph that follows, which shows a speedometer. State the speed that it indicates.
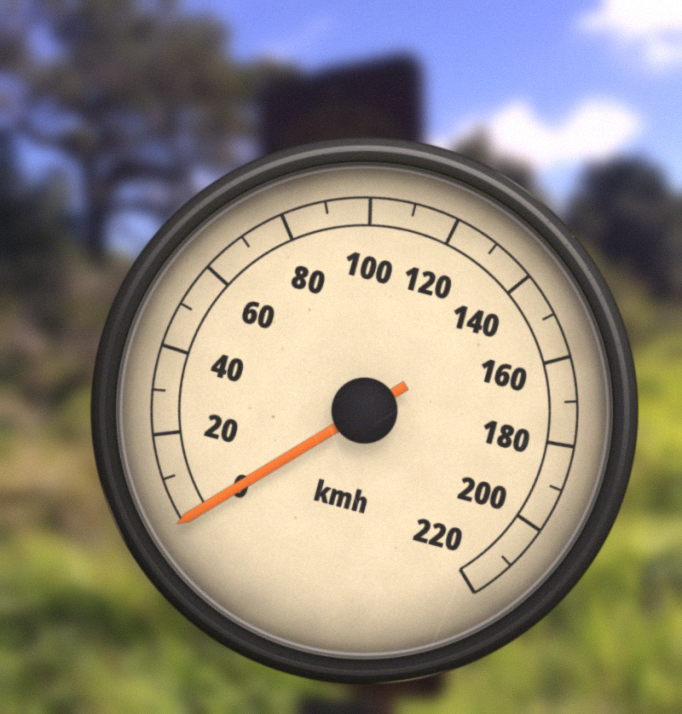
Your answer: 0 km/h
